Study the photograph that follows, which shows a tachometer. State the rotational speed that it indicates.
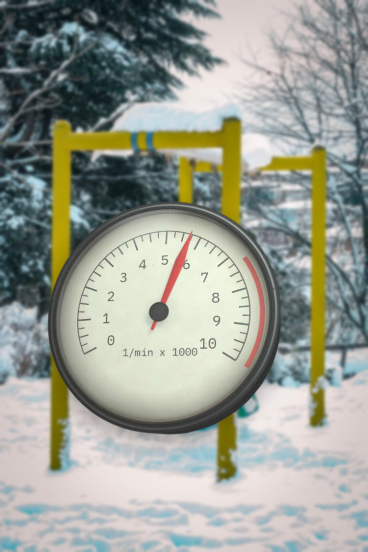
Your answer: 5750 rpm
